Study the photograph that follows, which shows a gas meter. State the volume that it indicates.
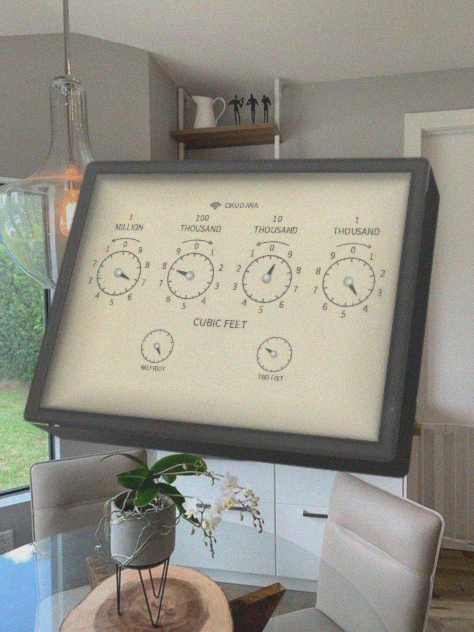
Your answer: 679400 ft³
